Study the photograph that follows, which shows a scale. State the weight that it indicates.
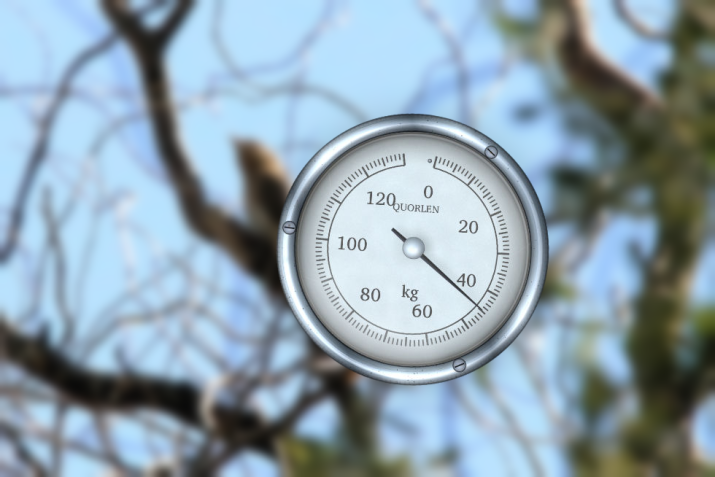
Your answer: 45 kg
